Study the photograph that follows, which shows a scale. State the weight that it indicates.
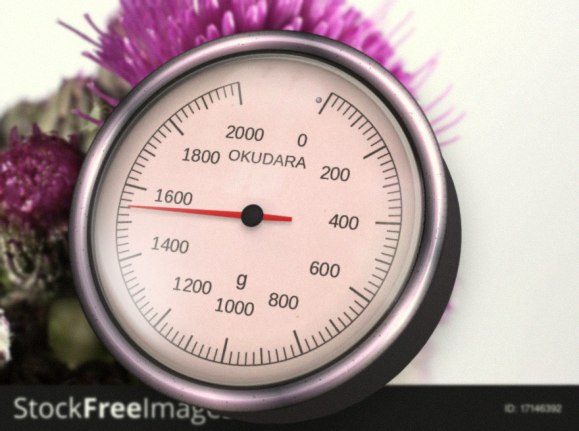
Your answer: 1540 g
